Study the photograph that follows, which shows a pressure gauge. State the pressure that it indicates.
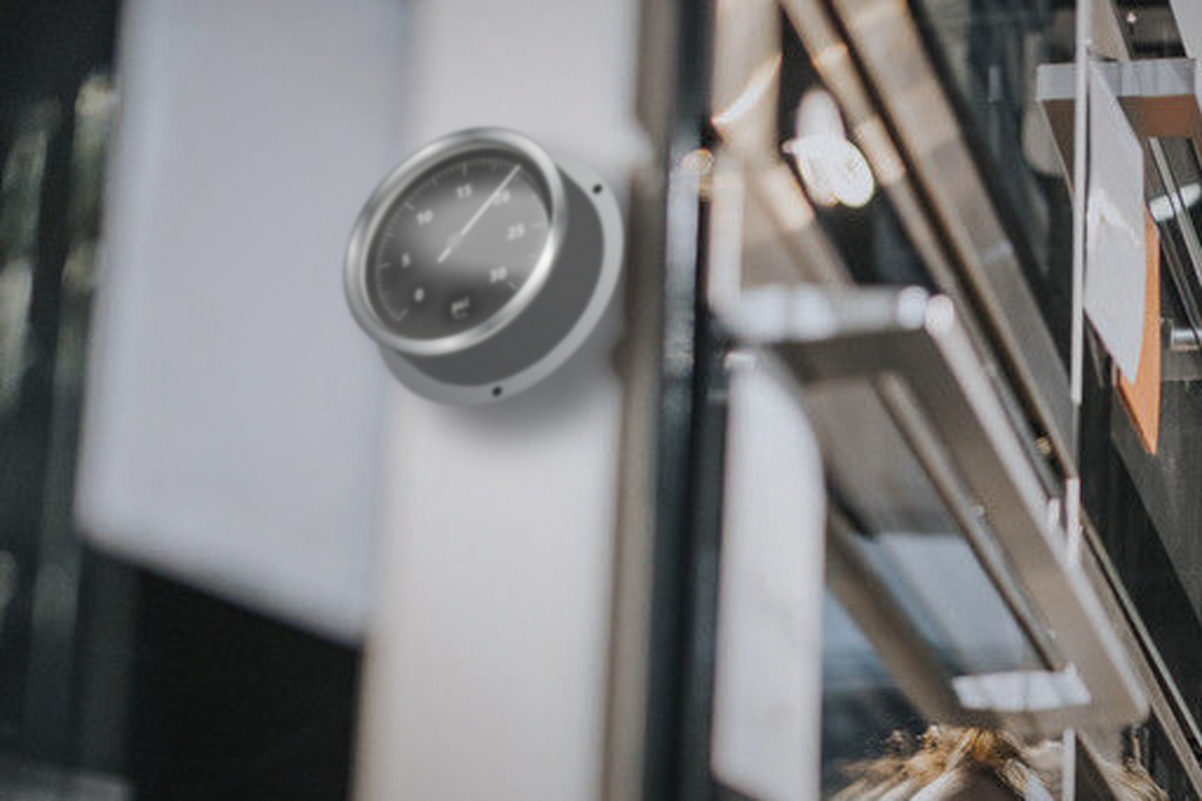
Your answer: 20 psi
